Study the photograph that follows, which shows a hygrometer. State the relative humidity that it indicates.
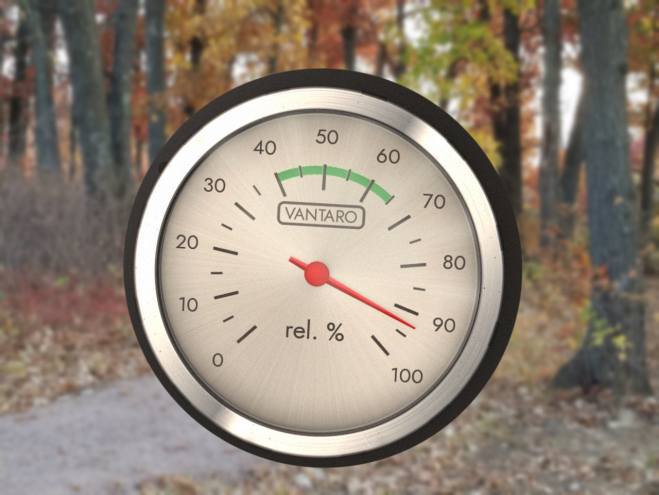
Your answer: 92.5 %
